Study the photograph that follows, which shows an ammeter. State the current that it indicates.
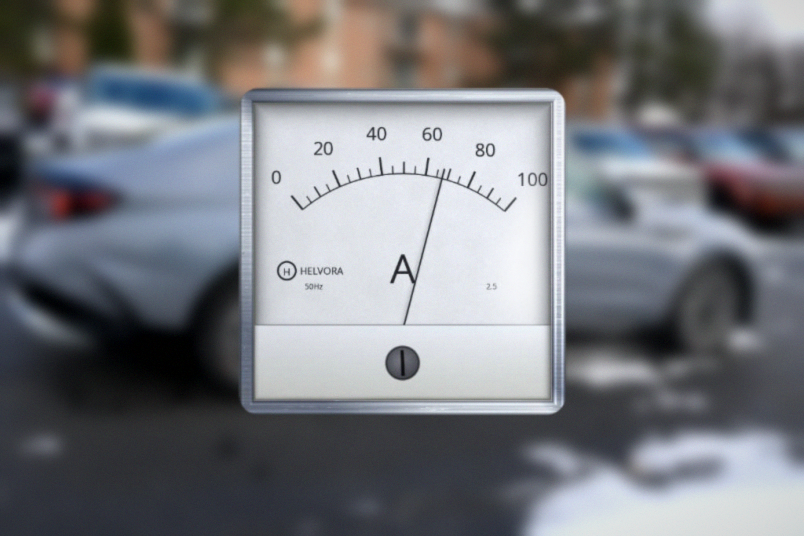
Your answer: 67.5 A
